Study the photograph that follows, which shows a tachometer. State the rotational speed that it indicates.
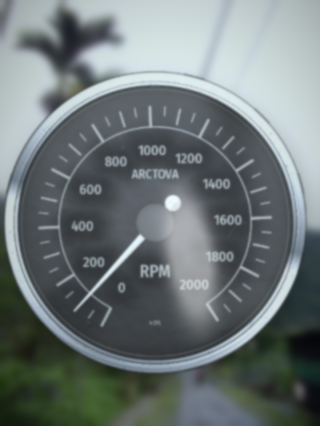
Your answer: 100 rpm
